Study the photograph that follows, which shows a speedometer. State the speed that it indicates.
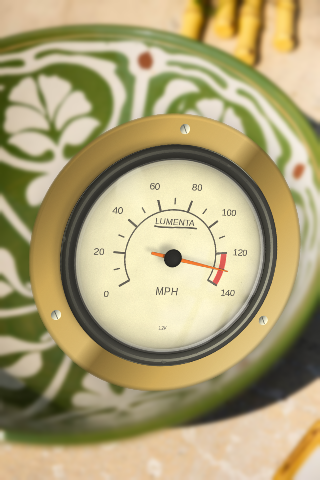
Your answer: 130 mph
